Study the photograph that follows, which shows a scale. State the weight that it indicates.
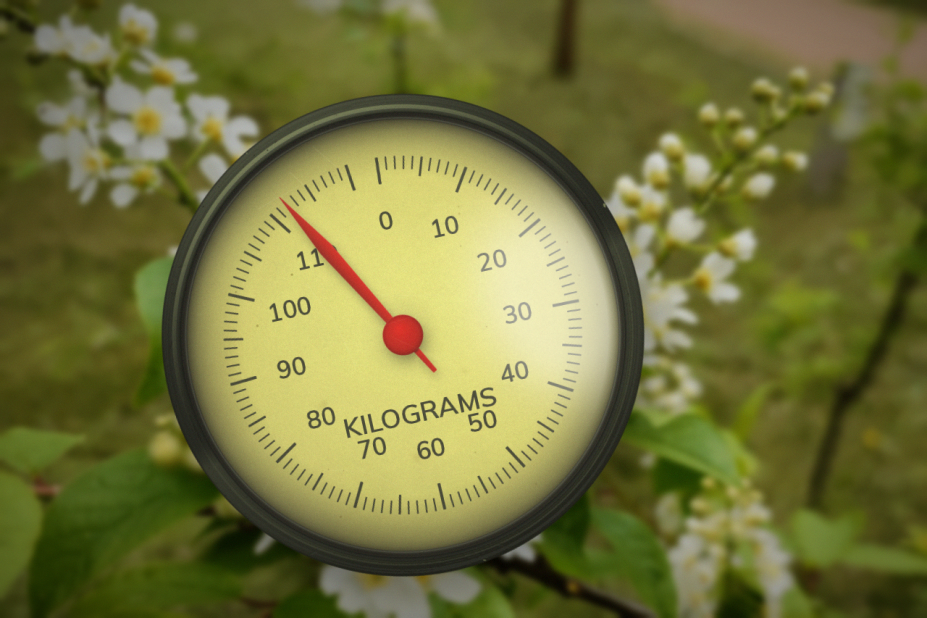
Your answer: 112 kg
